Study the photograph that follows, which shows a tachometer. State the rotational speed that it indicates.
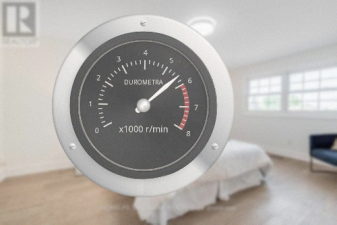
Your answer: 5600 rpm
